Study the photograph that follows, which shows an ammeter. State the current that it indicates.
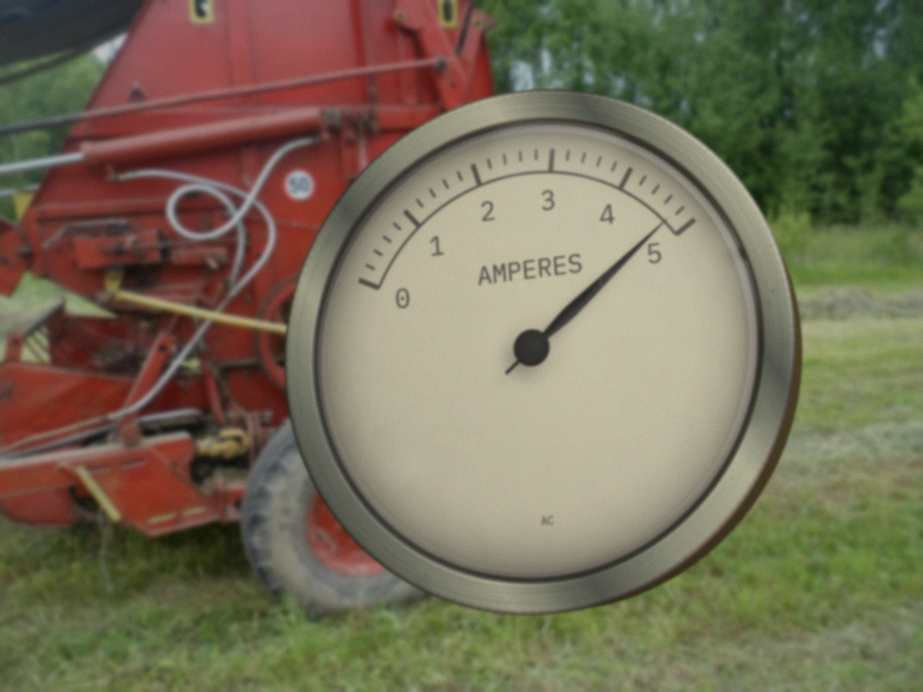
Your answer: 4.8 A
